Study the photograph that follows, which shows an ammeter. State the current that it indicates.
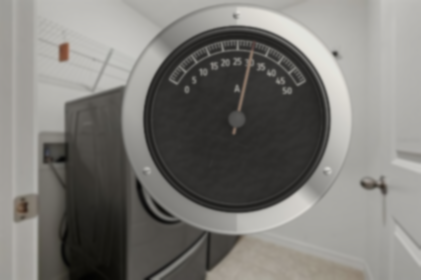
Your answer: 30 A
